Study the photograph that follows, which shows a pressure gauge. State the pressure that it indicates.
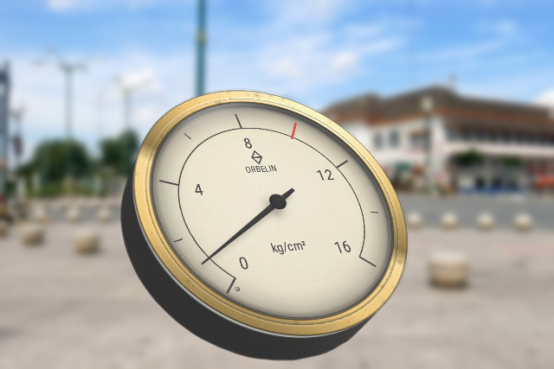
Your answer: 1 kg/cm²
